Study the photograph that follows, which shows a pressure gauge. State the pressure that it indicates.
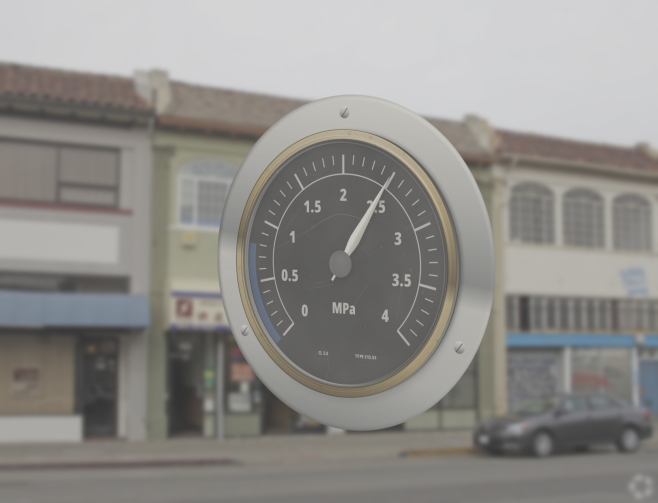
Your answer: 2.5 MPa
